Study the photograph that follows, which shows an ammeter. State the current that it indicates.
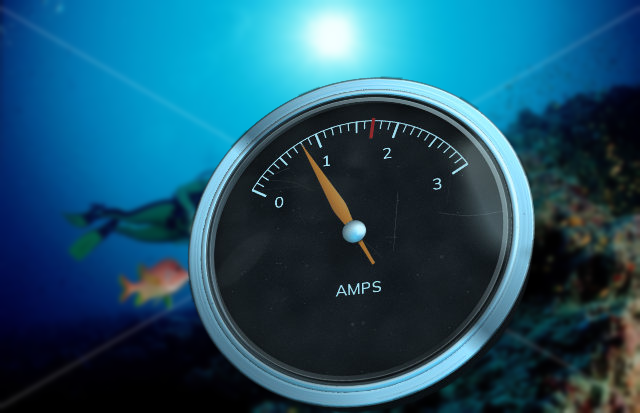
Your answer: 0.8 A
